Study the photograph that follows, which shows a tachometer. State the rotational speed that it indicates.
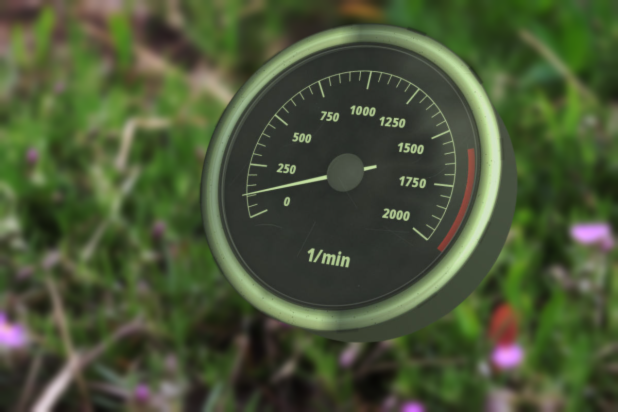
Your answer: 100 rpm
